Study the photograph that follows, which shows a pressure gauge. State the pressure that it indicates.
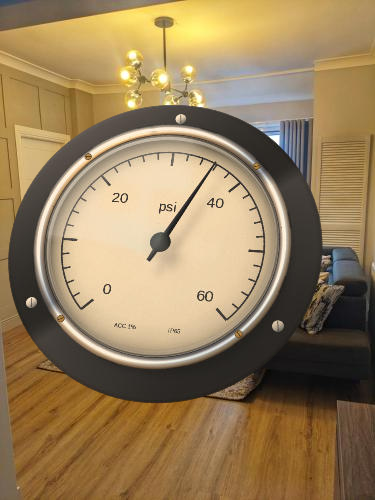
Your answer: 36 psi
